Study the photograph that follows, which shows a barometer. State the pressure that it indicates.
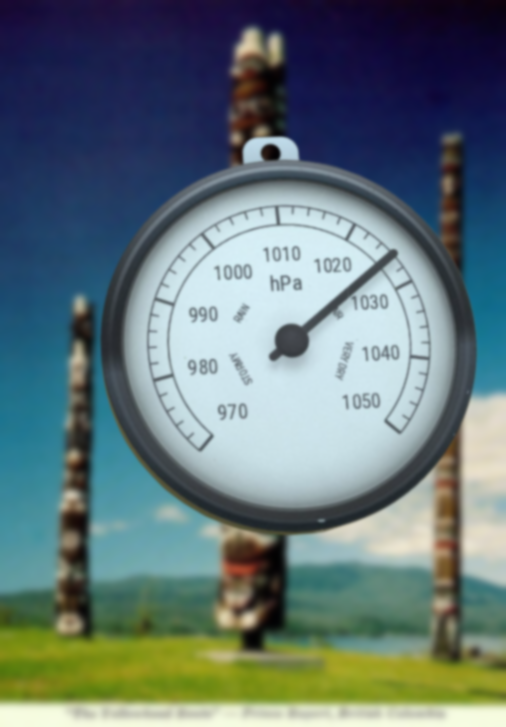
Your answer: 1026 hPa
